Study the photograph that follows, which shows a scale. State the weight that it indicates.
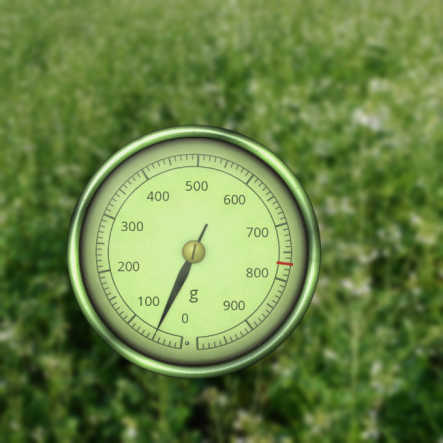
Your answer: 50 g
